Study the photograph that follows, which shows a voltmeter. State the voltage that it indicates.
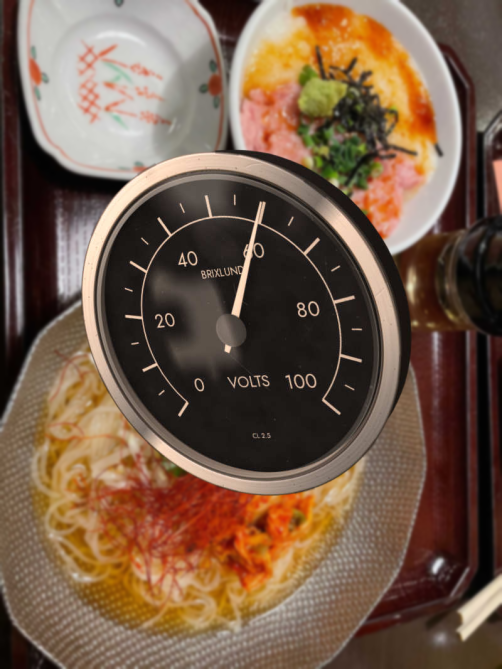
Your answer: 60 V
